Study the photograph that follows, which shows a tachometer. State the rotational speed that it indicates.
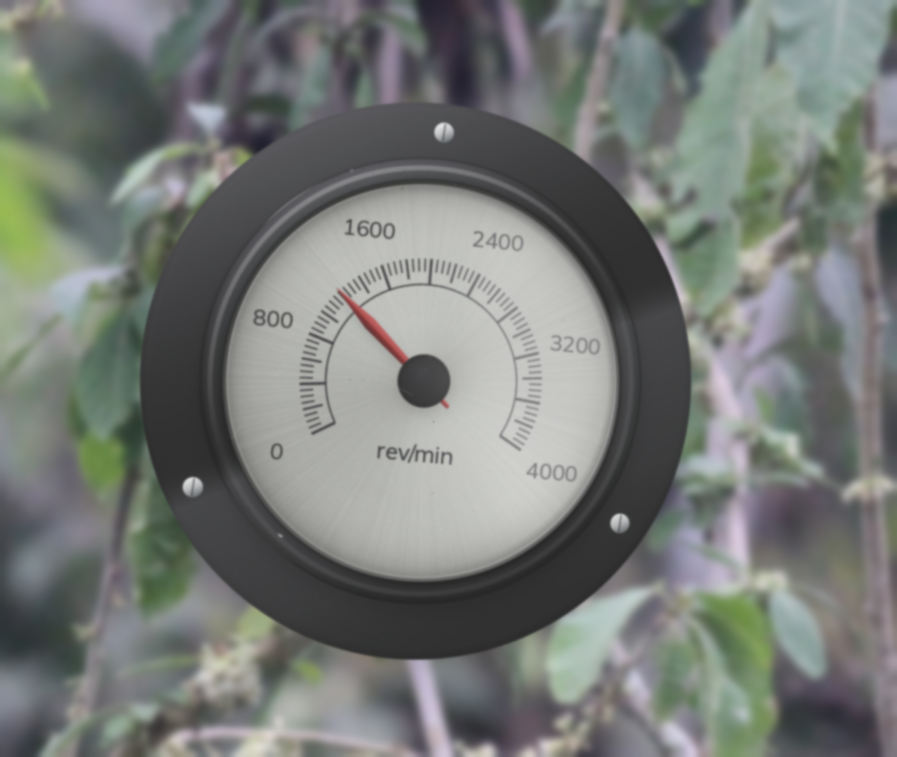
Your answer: 1200 rpm
